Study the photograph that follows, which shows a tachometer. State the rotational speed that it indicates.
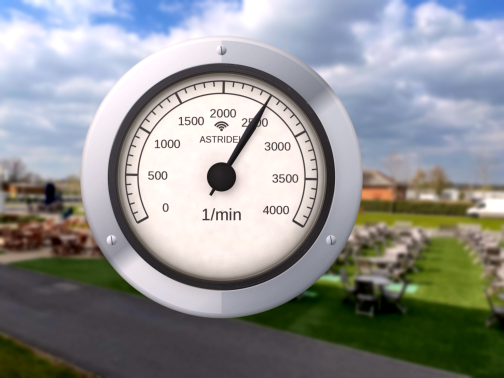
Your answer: 2500 rpm
